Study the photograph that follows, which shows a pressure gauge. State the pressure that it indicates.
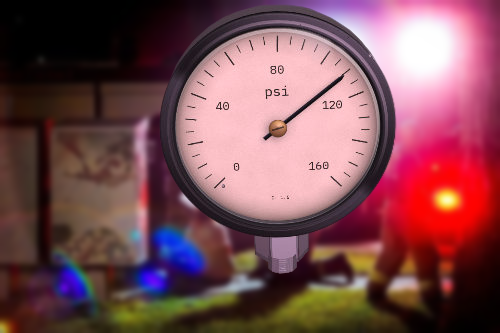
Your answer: 110 psi
